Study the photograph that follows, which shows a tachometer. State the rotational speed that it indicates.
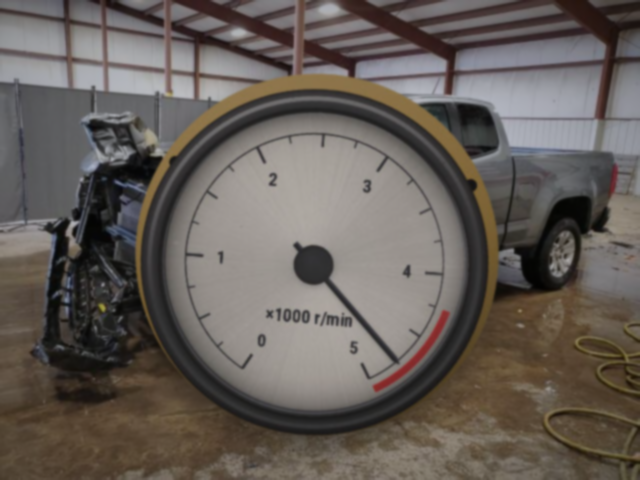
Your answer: 4750 rpm
